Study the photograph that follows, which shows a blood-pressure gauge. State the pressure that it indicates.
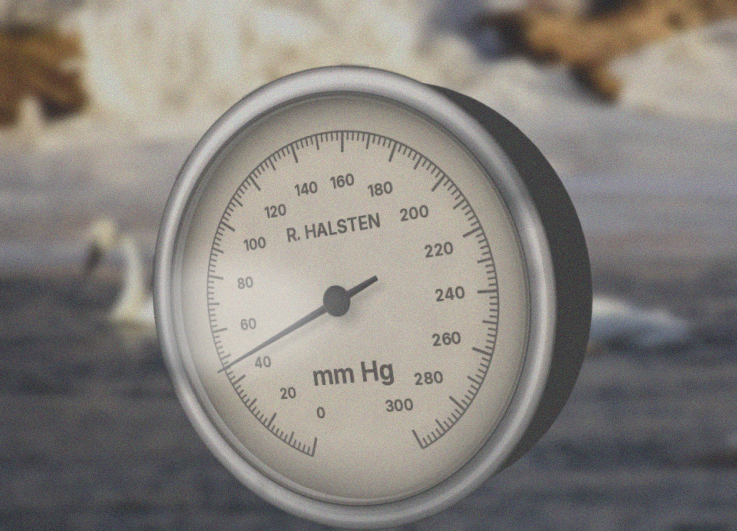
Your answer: 46 mmHg
